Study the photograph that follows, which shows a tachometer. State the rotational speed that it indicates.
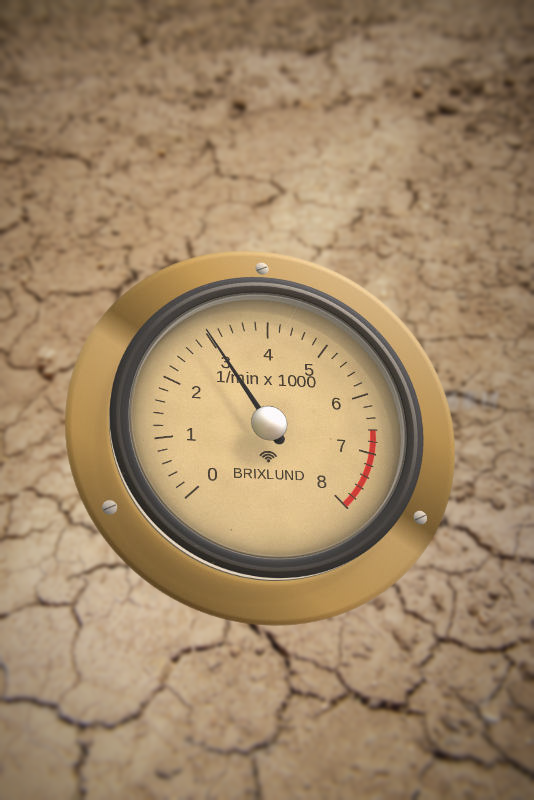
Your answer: 3000 rpm
